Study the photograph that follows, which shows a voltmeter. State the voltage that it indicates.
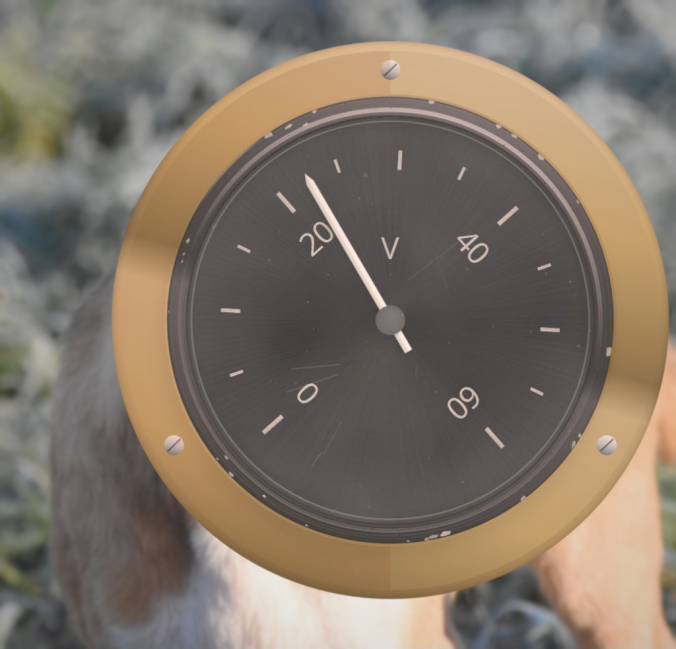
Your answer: 22.5 V
